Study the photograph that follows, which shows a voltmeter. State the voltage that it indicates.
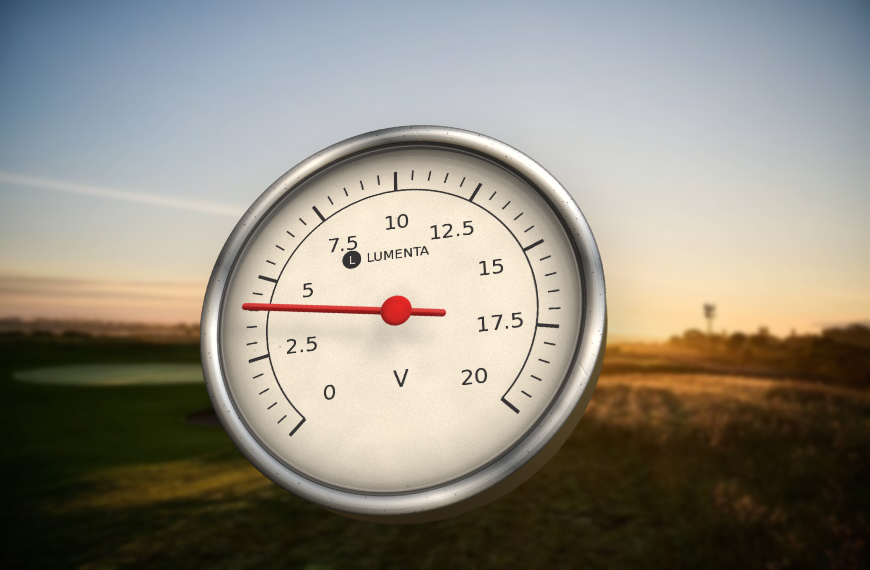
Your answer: 4 V
